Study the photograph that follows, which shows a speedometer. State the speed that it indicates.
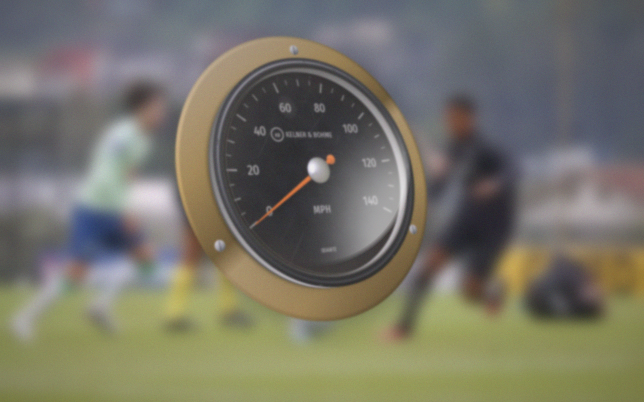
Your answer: 0 mph
